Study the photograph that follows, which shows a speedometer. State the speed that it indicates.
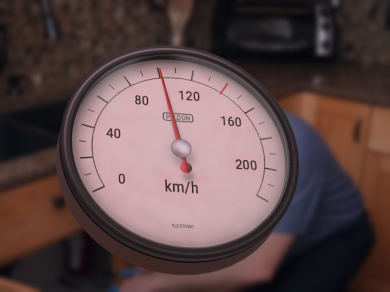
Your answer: 100 km/h
